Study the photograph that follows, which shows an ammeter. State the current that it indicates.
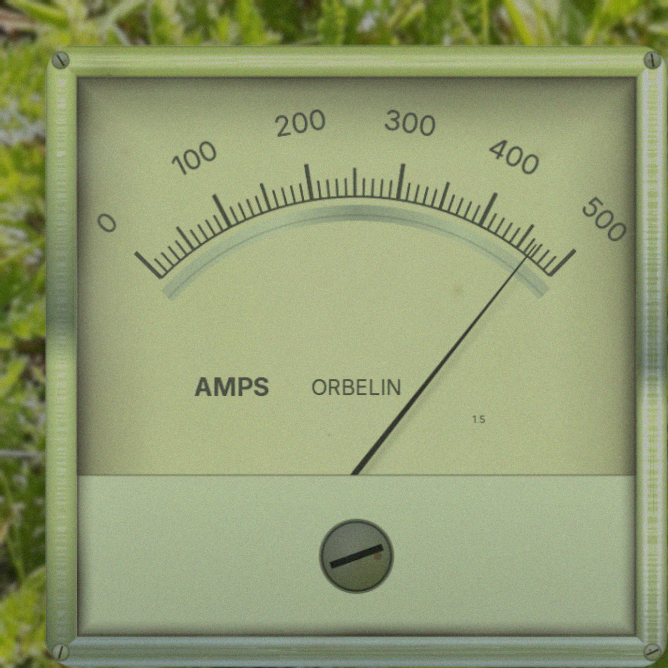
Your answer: 465 A
